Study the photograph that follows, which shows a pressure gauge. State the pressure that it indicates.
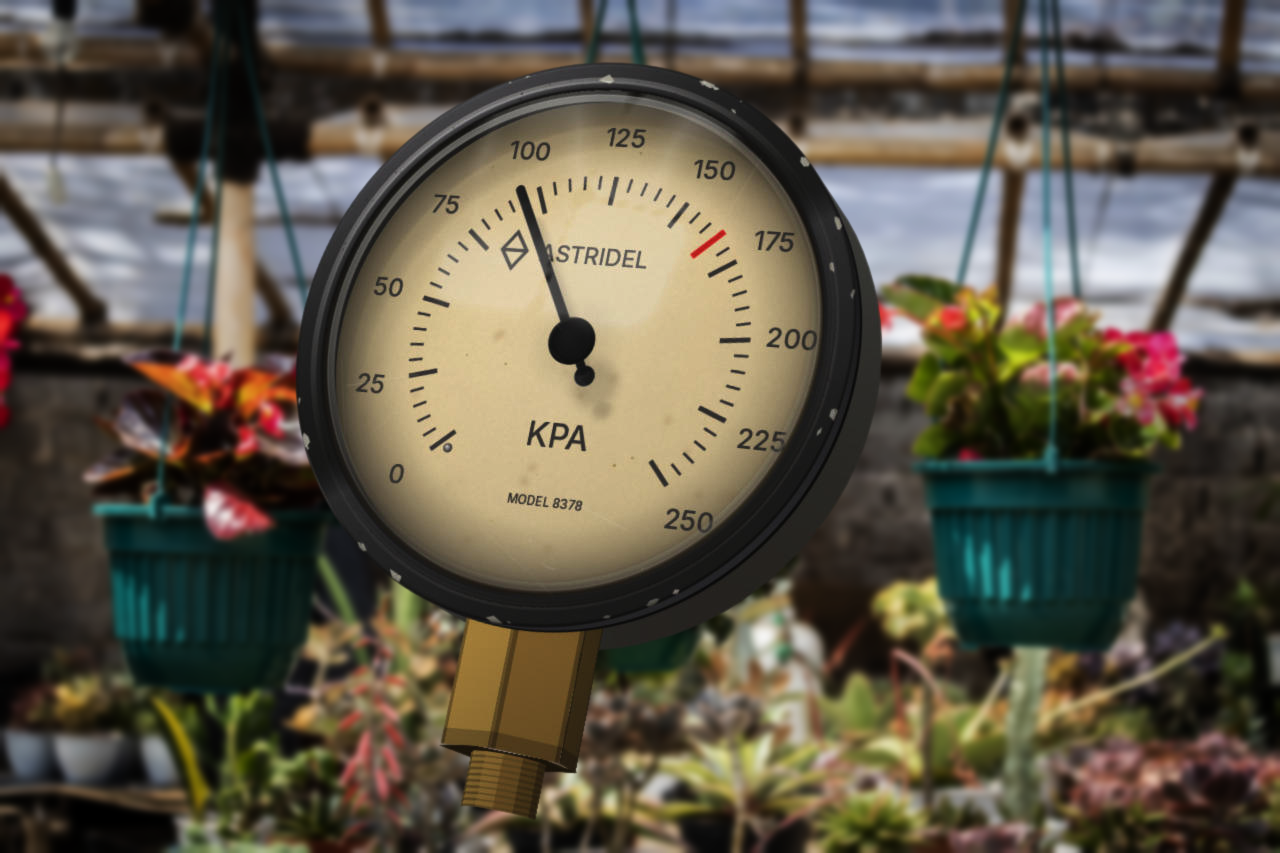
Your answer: 95 kPa
